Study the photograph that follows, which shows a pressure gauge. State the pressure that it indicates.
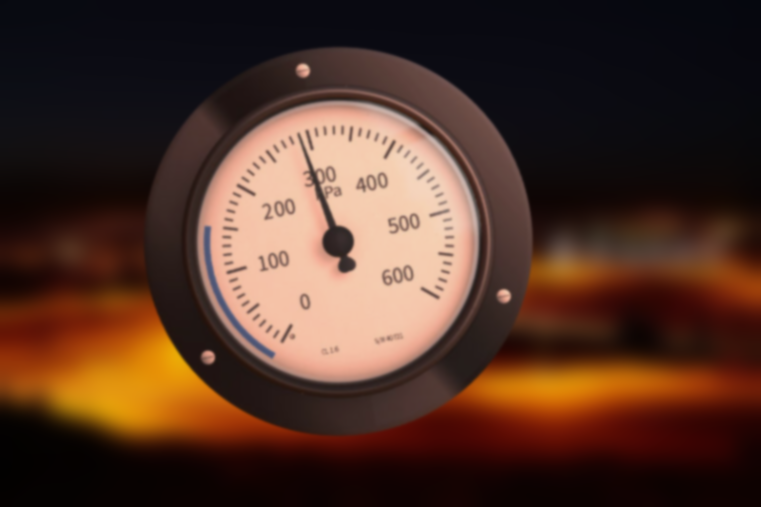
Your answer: 290 kPa
